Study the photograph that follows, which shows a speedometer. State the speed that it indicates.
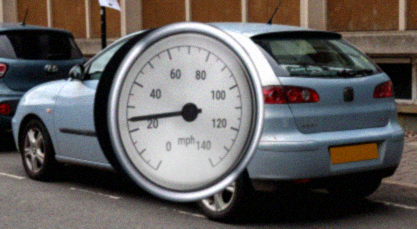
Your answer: 25 mph
